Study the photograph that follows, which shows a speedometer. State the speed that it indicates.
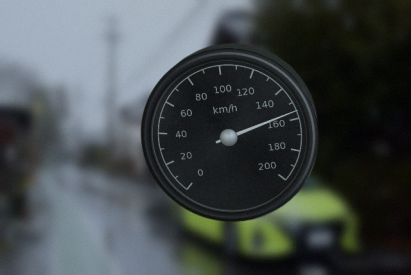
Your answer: 155 km/h
